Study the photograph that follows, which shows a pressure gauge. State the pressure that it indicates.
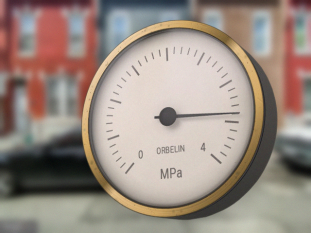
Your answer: 3.4 MPa
